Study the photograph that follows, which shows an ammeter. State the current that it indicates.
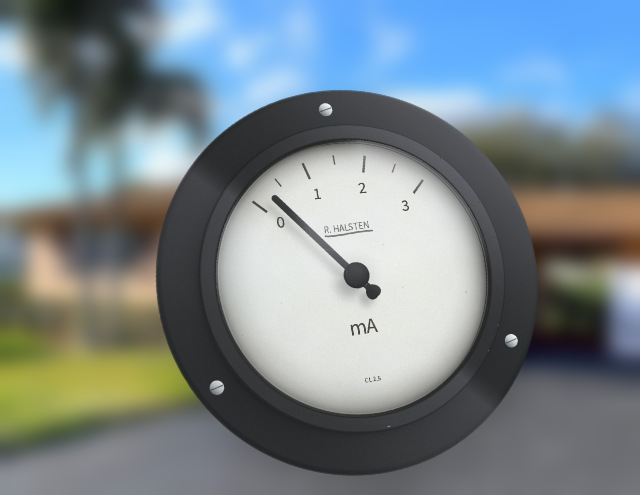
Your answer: 0.25 mA
